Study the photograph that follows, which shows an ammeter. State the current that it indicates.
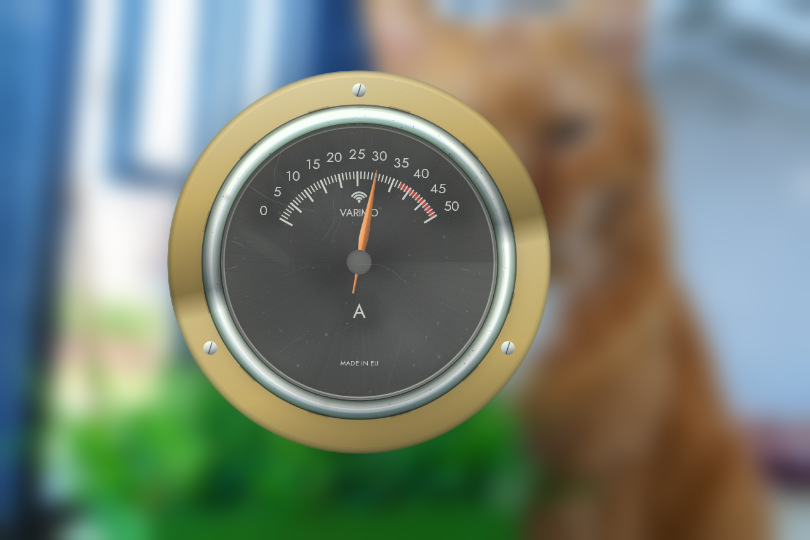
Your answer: 30 A
